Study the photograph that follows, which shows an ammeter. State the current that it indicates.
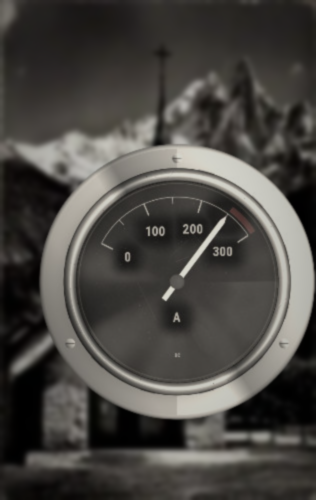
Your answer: 250 A
